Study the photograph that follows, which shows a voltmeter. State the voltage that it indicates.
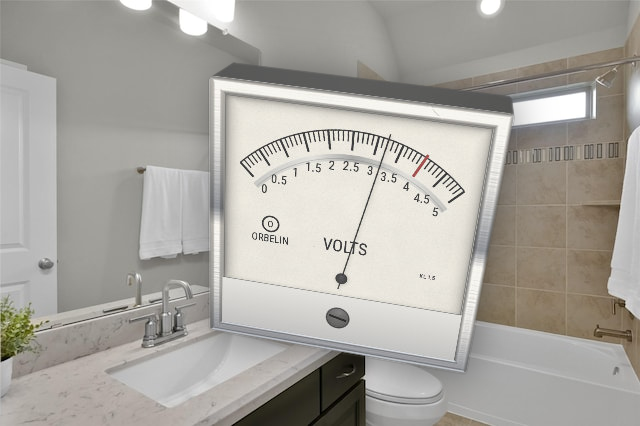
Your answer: 3.2 V
